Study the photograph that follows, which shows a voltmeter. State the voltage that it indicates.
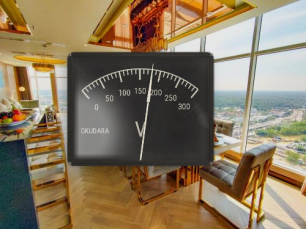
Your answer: 180 V
